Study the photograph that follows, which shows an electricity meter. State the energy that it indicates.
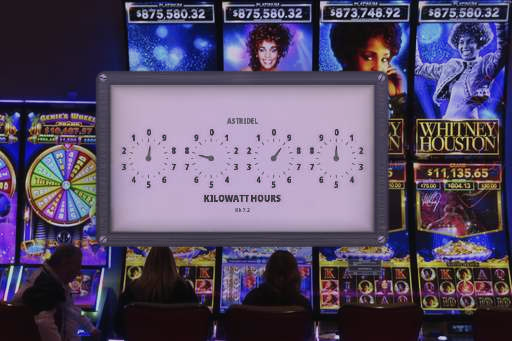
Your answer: 9790 kWh
